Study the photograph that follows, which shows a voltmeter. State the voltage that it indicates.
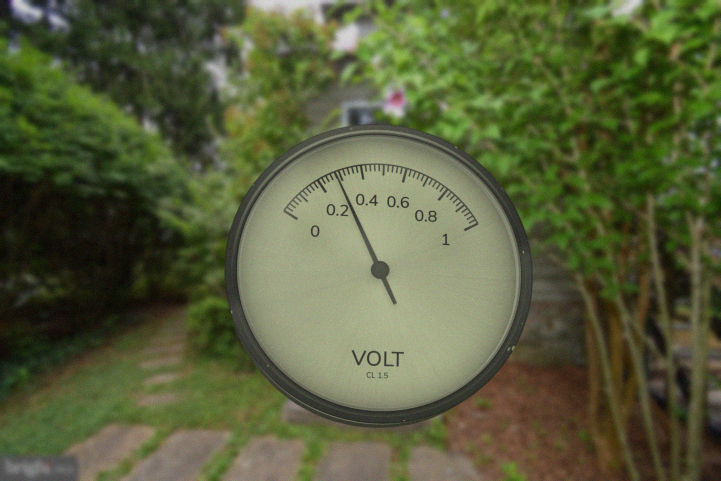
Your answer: 0.28 V
